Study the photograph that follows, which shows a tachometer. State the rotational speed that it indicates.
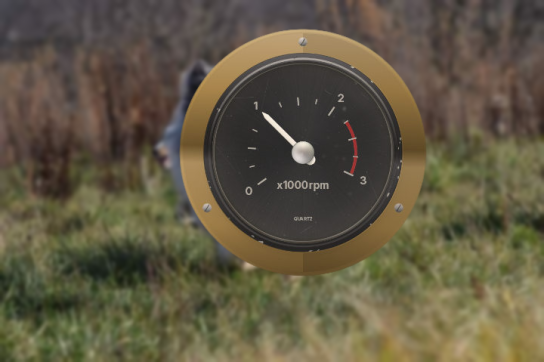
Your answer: 1000 rpm
